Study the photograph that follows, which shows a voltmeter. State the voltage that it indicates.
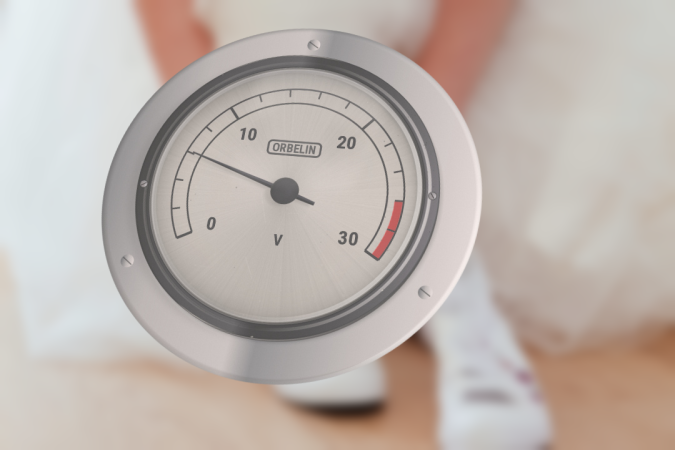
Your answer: 6 V
